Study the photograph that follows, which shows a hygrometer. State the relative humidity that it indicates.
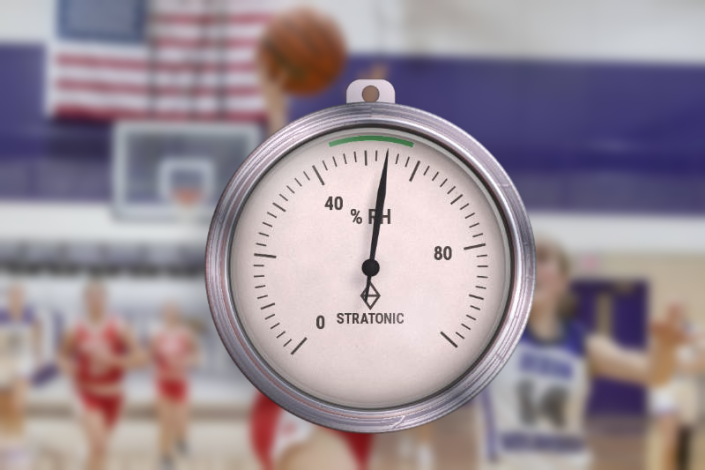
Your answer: 54 %
